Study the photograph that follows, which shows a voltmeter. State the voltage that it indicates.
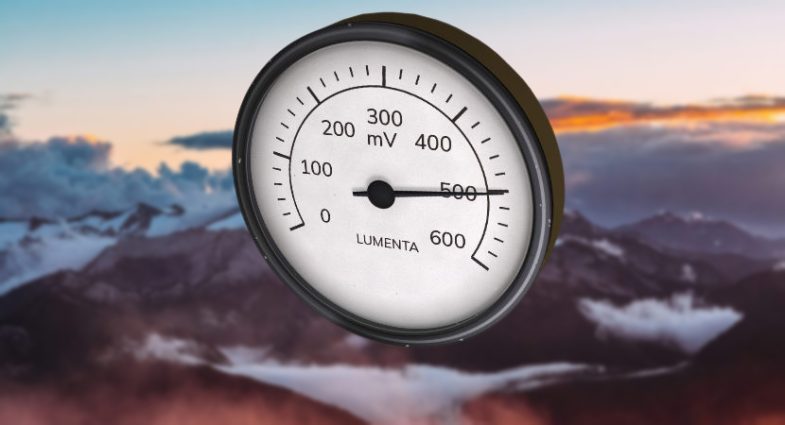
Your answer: 500 mV
